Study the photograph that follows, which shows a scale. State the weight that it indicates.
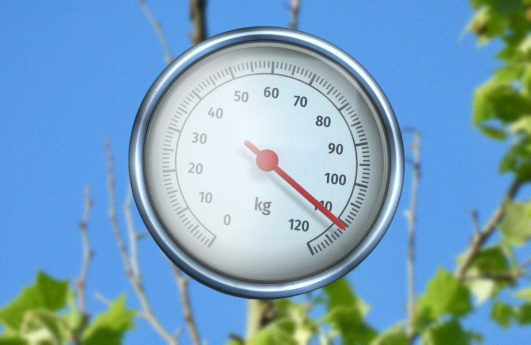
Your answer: 111 kg
